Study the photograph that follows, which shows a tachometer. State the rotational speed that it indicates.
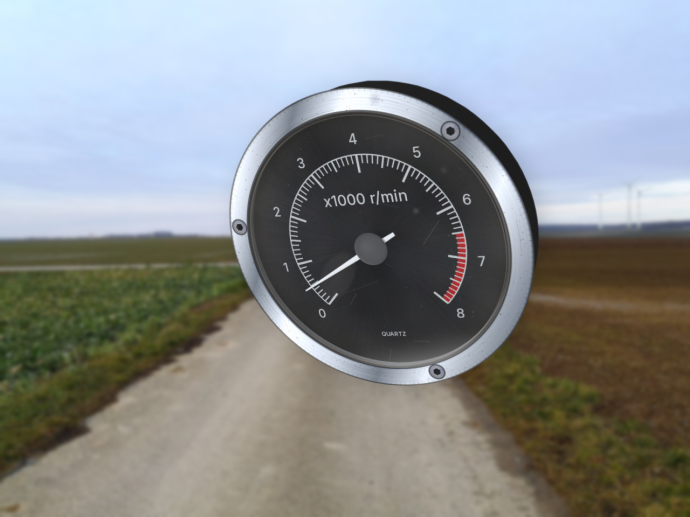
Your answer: 500 rpm
